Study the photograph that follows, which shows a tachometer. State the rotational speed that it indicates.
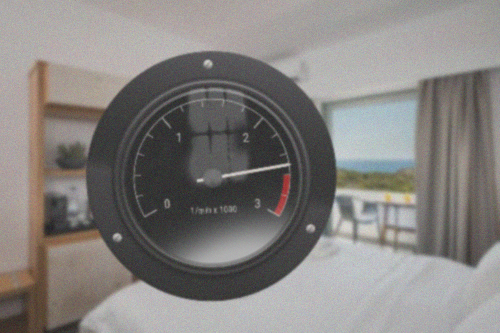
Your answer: 2500 rpm
